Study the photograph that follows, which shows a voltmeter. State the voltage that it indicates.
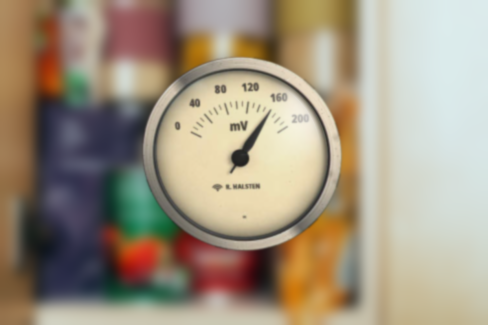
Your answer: 160 mV
